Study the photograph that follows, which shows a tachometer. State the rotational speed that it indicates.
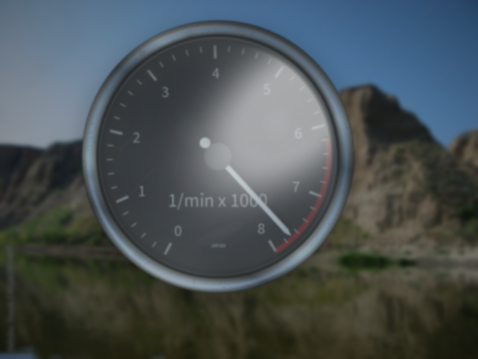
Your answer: 7700 rpm
